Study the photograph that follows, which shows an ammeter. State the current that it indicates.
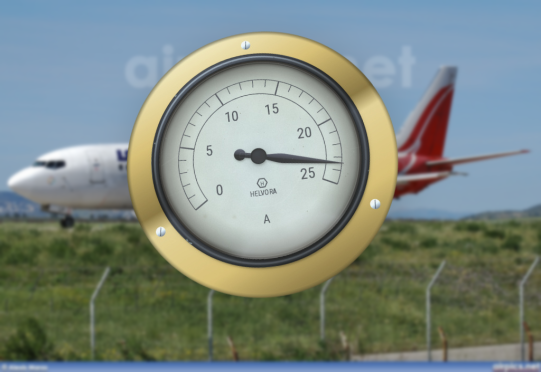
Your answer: 23.5 A
